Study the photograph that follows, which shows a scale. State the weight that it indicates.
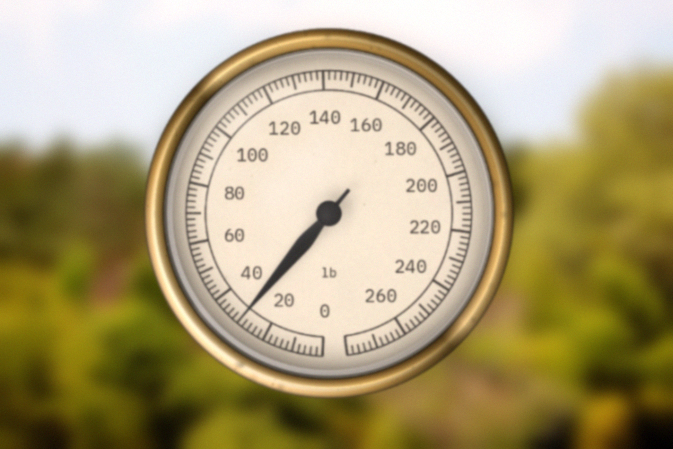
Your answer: 30 lb
